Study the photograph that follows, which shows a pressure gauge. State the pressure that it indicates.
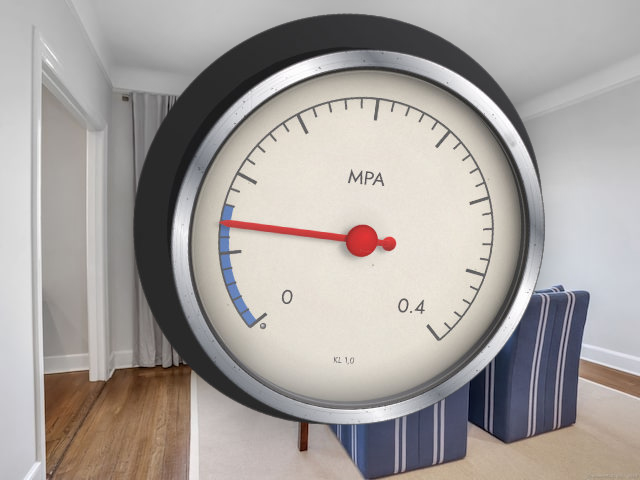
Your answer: 0.07 MPa
